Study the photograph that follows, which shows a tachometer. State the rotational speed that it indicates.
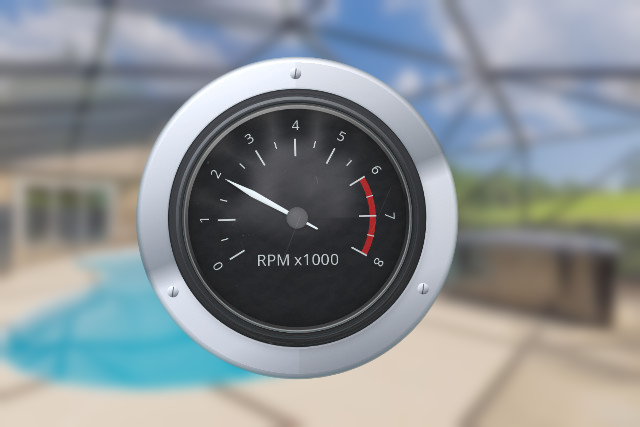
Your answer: 2000 rpm
